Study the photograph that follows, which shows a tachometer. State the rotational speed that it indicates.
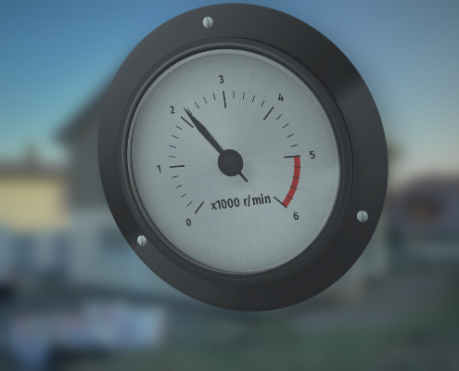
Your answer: 2200 rpm
